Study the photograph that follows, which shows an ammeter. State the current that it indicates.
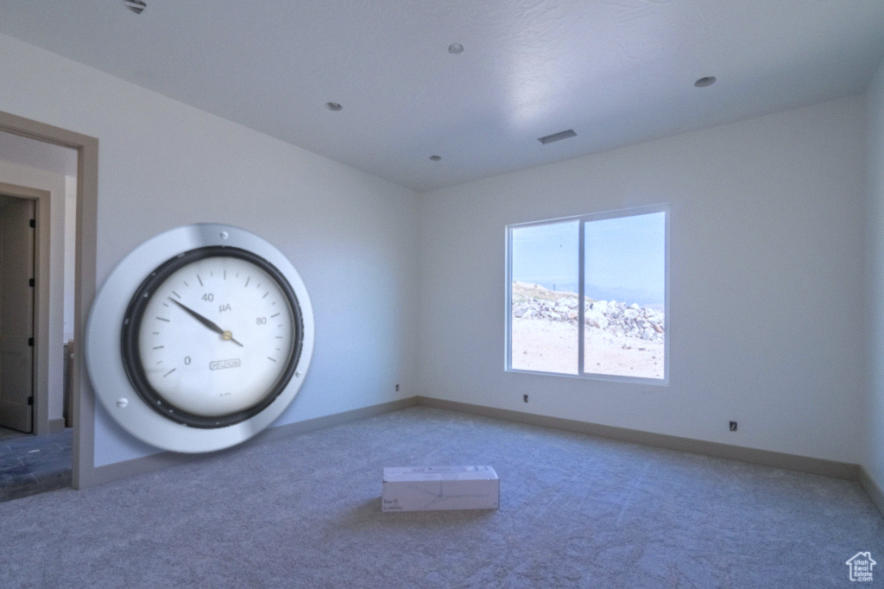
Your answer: 27.5 µA
